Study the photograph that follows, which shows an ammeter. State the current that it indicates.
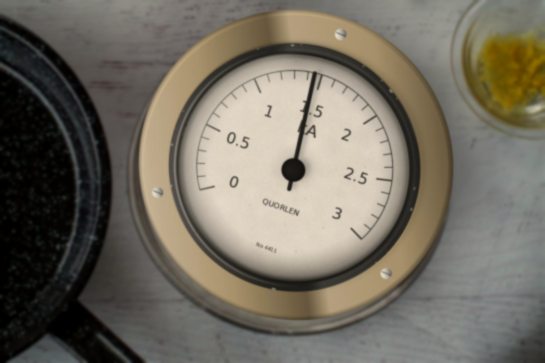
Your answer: 1.45 kA
